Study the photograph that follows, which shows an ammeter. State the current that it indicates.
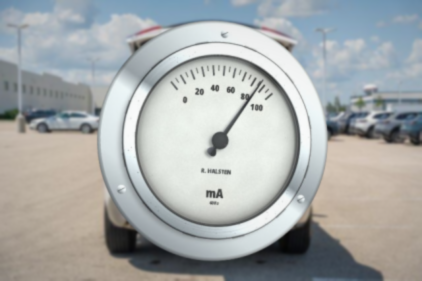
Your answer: 85 mA
